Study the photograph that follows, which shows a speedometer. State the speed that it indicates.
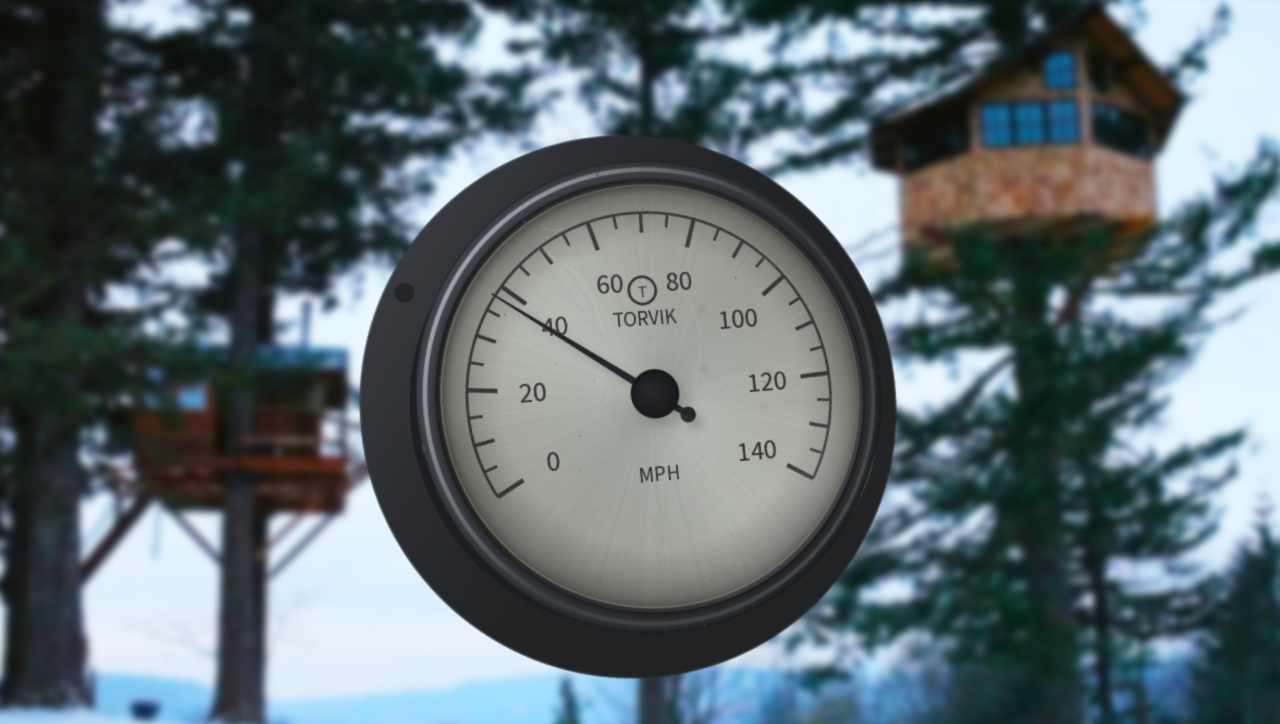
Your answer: 37.5 mph
